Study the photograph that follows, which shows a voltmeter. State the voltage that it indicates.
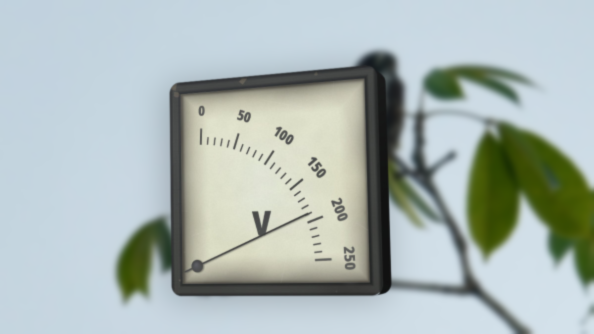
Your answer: 190 V
